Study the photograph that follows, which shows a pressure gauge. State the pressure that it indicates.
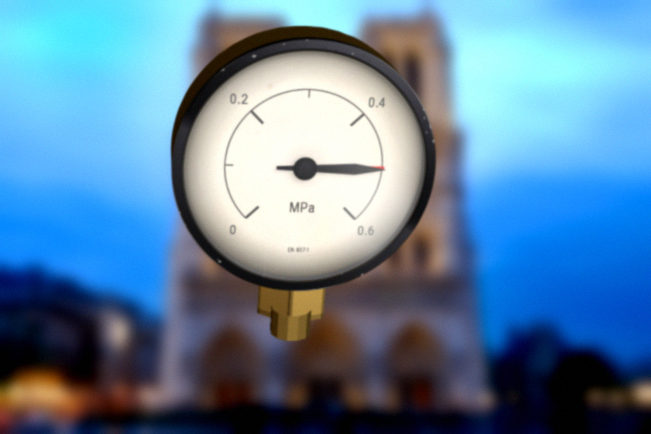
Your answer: 0.5 MPa
